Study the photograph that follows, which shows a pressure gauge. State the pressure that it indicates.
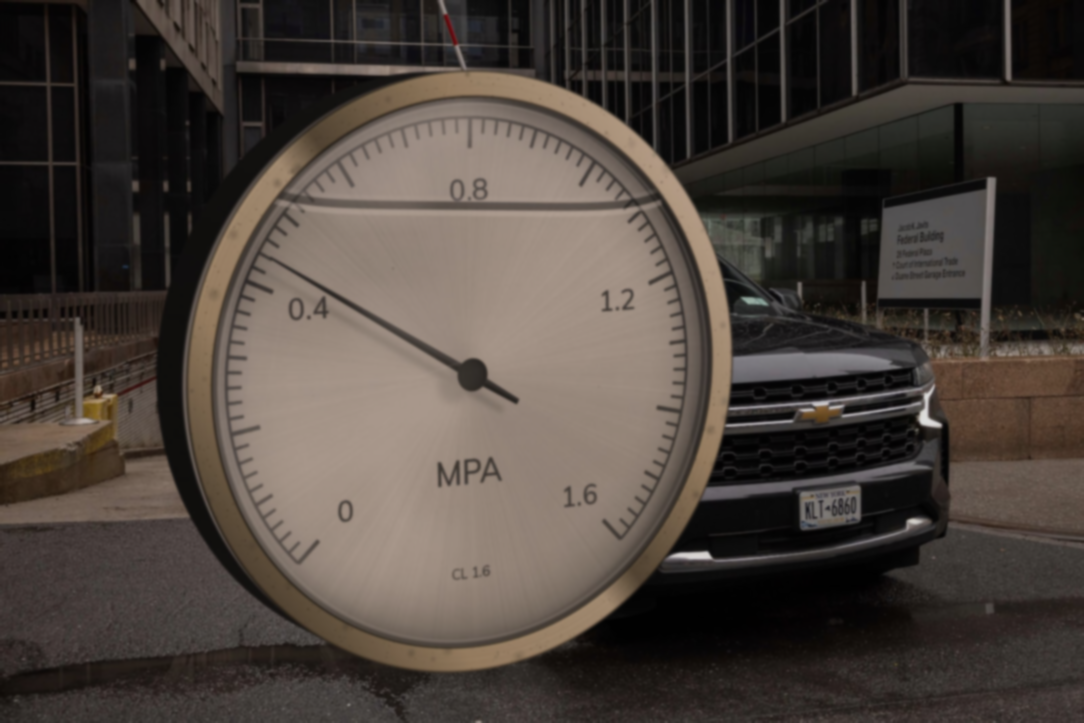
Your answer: 0.44 MPa
